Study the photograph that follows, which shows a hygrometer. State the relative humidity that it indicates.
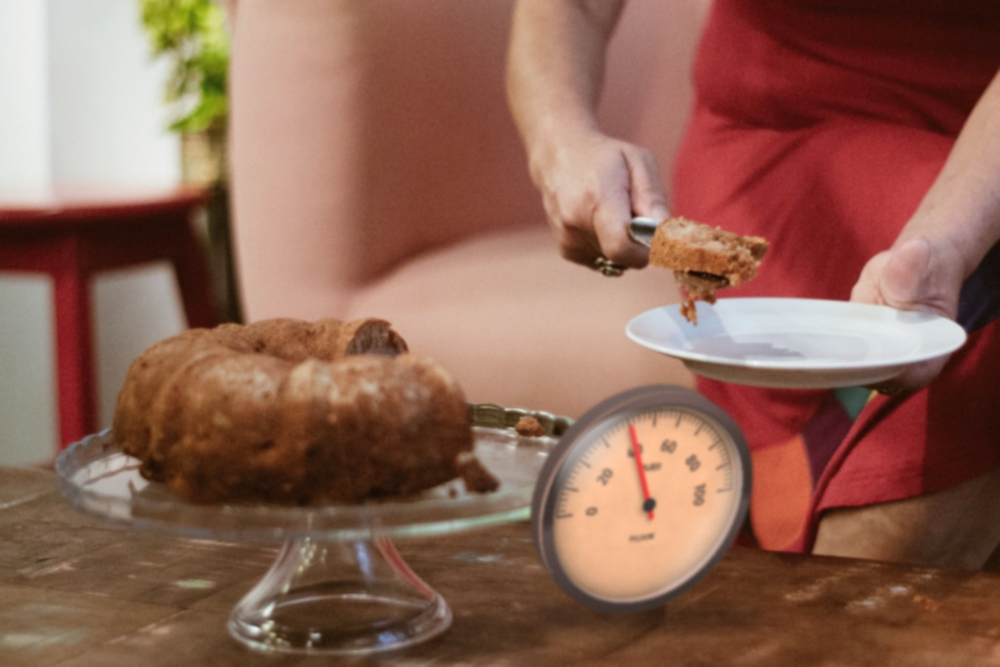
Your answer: 40 %
